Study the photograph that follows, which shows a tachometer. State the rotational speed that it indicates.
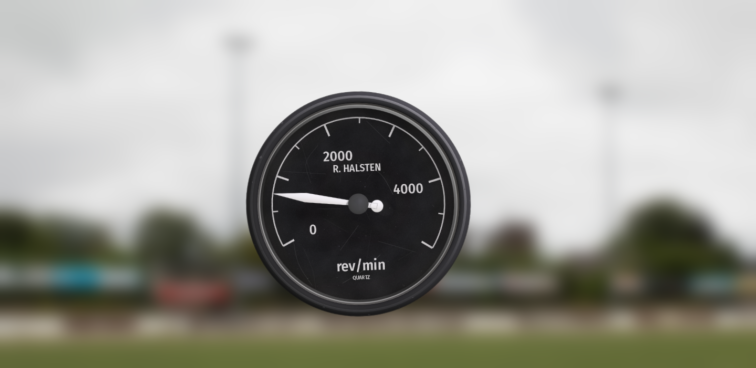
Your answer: 750 rpm
